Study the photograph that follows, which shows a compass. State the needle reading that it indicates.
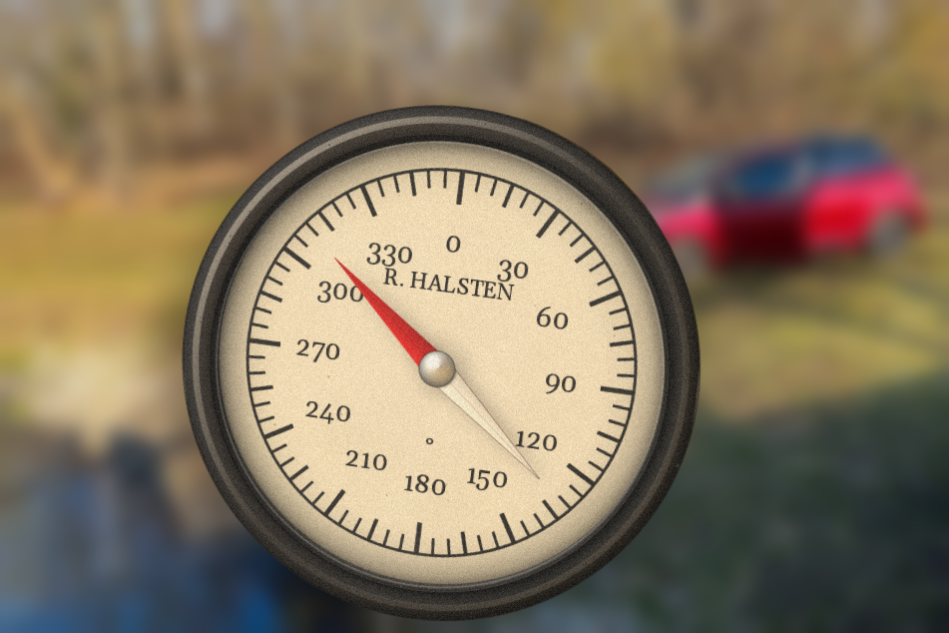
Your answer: 310 °
